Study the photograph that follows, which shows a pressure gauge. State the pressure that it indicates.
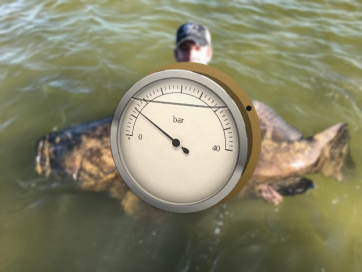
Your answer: 7 bar
